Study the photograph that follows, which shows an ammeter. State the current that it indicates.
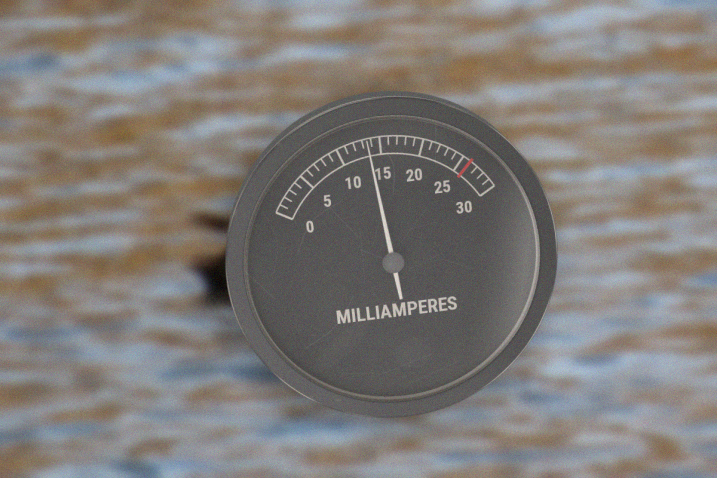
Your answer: 13.5 mA
